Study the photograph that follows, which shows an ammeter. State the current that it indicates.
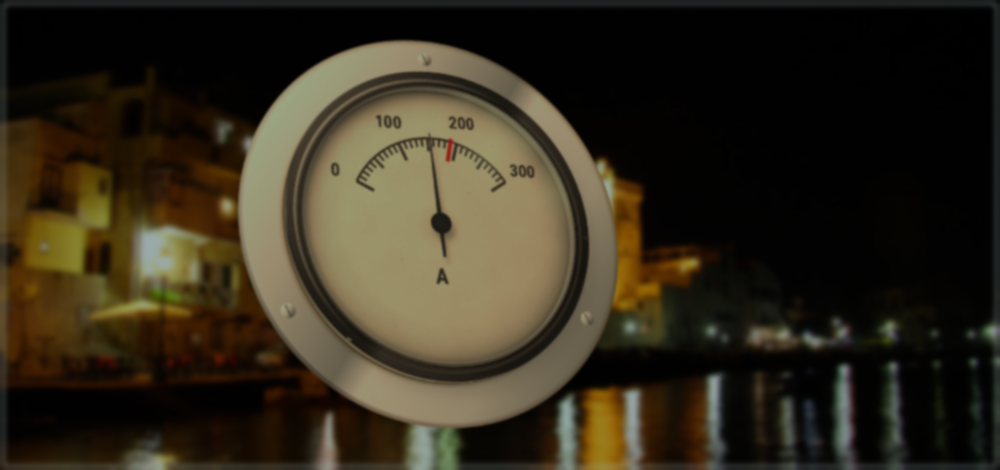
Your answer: 150 A
